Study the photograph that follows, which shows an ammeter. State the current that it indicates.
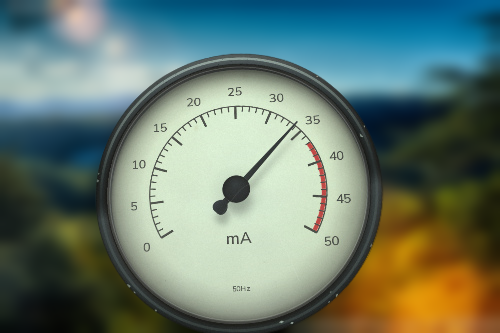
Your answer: 34 mA
